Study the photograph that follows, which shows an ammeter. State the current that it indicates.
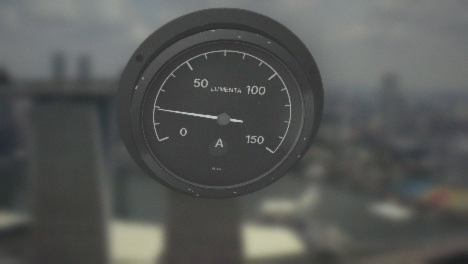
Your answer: 20 A
